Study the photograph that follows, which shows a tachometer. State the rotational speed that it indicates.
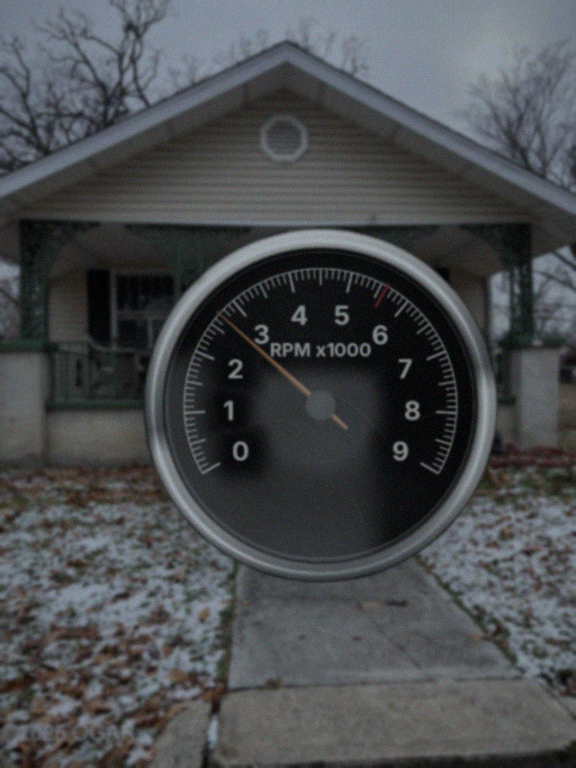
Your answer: 2700 rpm
